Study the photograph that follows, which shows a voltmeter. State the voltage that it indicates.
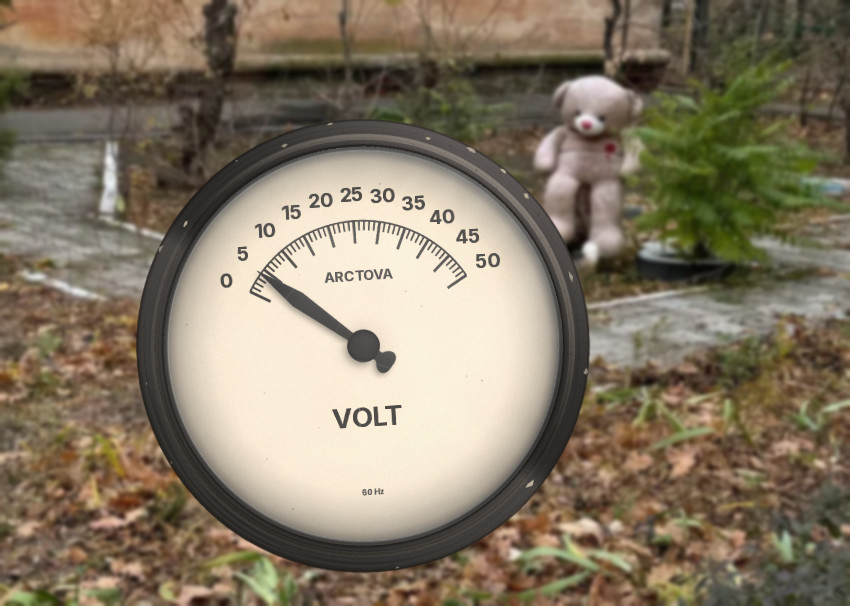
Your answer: 4 V
